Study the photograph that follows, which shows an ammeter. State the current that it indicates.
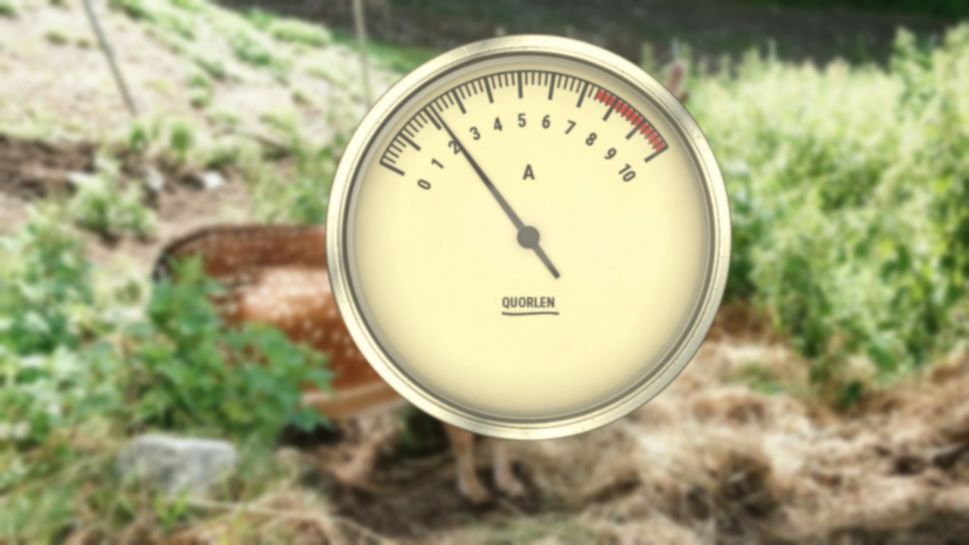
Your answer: 2.2 A
